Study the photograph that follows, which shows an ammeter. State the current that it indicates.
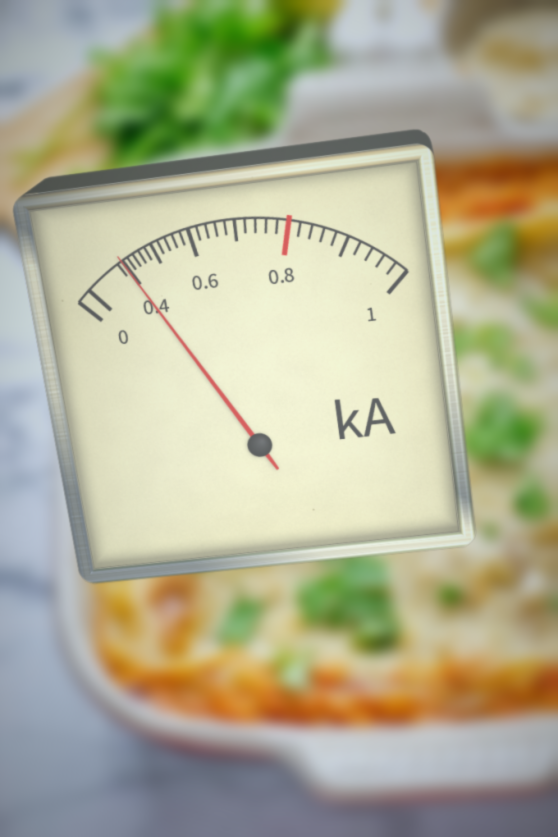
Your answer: 0.4 kA
